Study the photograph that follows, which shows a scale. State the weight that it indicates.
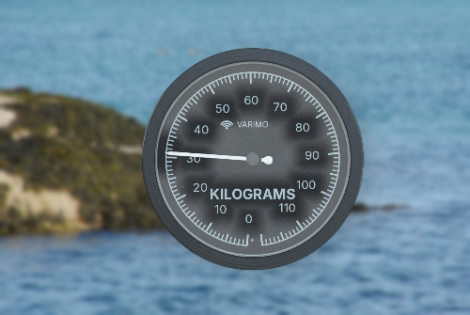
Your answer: 31 kg
